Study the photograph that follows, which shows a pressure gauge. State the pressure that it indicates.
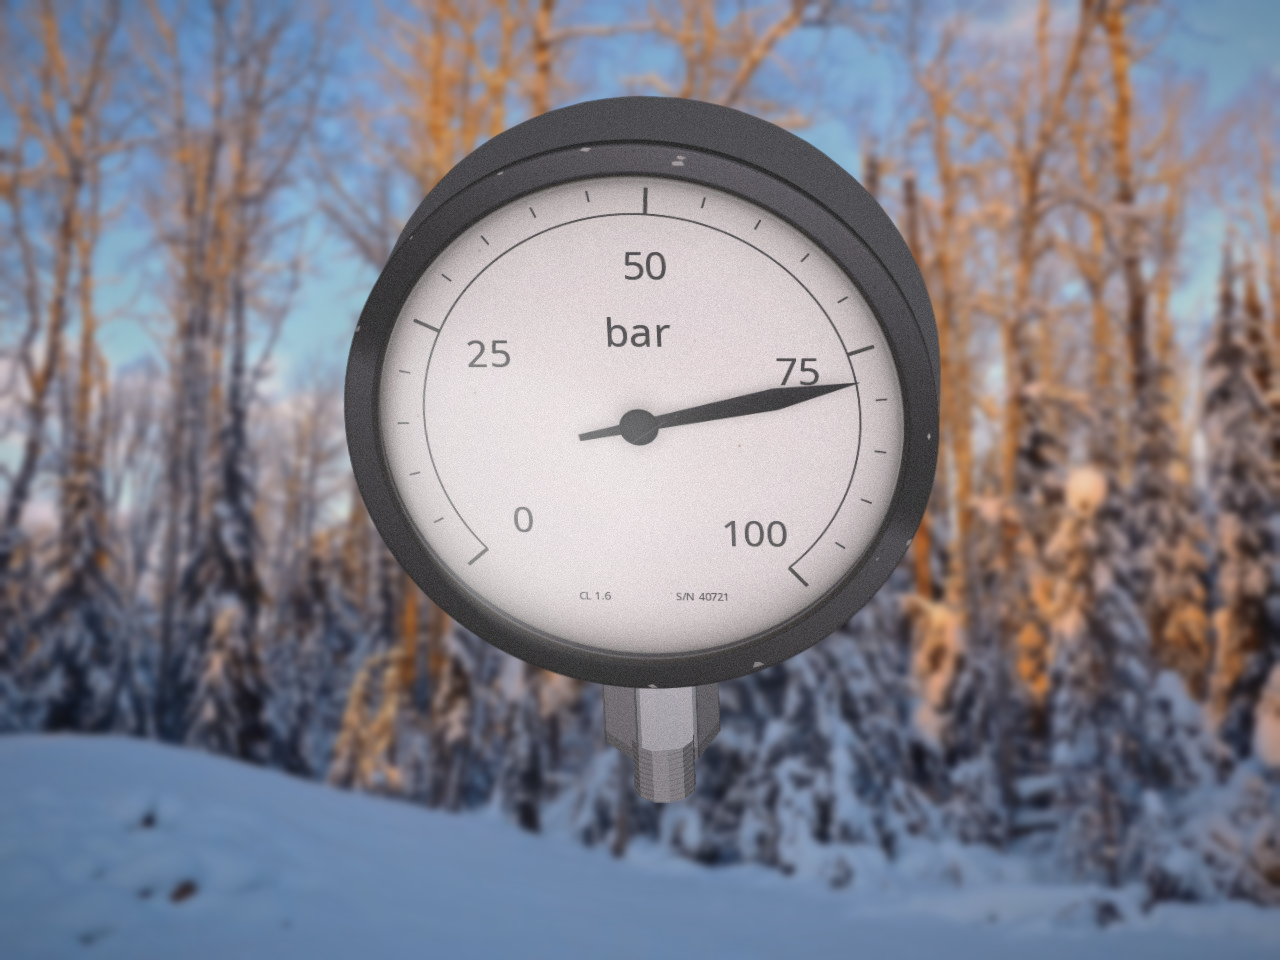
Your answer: 77.5 bar
